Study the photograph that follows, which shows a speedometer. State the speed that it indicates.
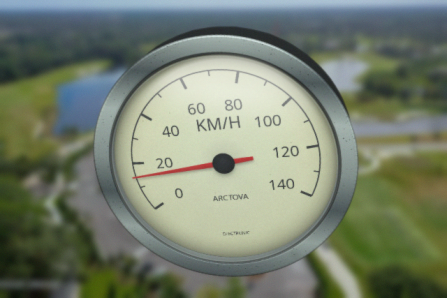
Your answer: 15 km/h
